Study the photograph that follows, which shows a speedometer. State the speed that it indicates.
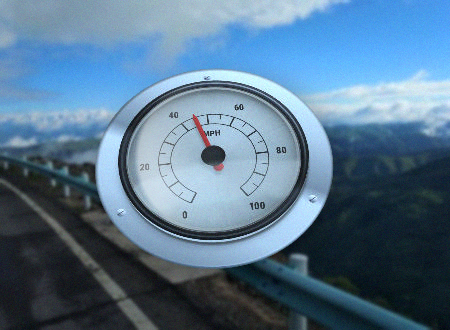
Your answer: 45 mph
